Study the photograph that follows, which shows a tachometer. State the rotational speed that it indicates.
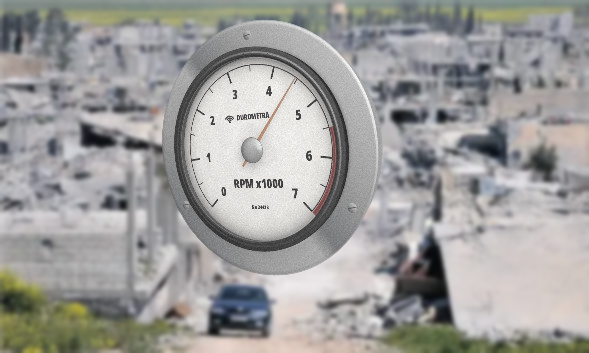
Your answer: 4500 rpm
